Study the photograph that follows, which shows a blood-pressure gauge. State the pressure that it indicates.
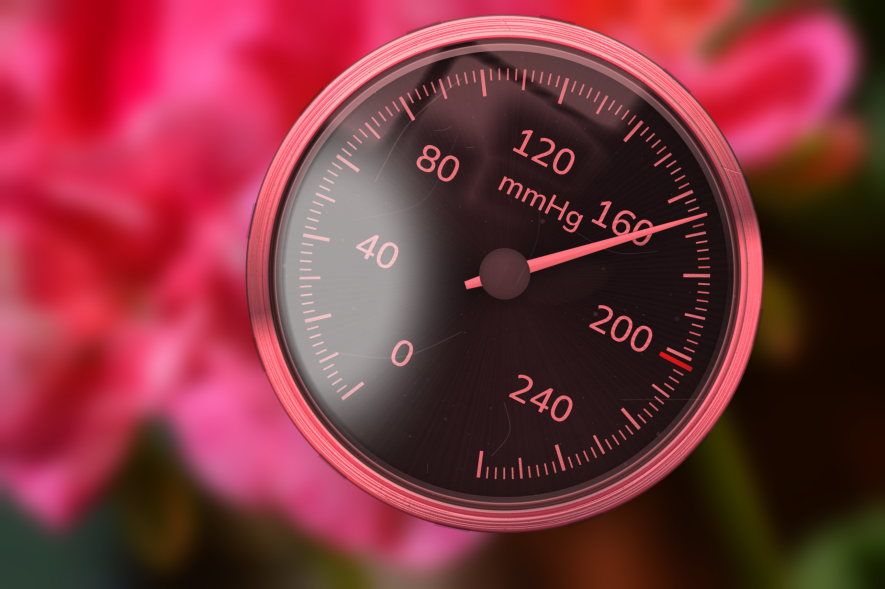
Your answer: 166 mmHg
